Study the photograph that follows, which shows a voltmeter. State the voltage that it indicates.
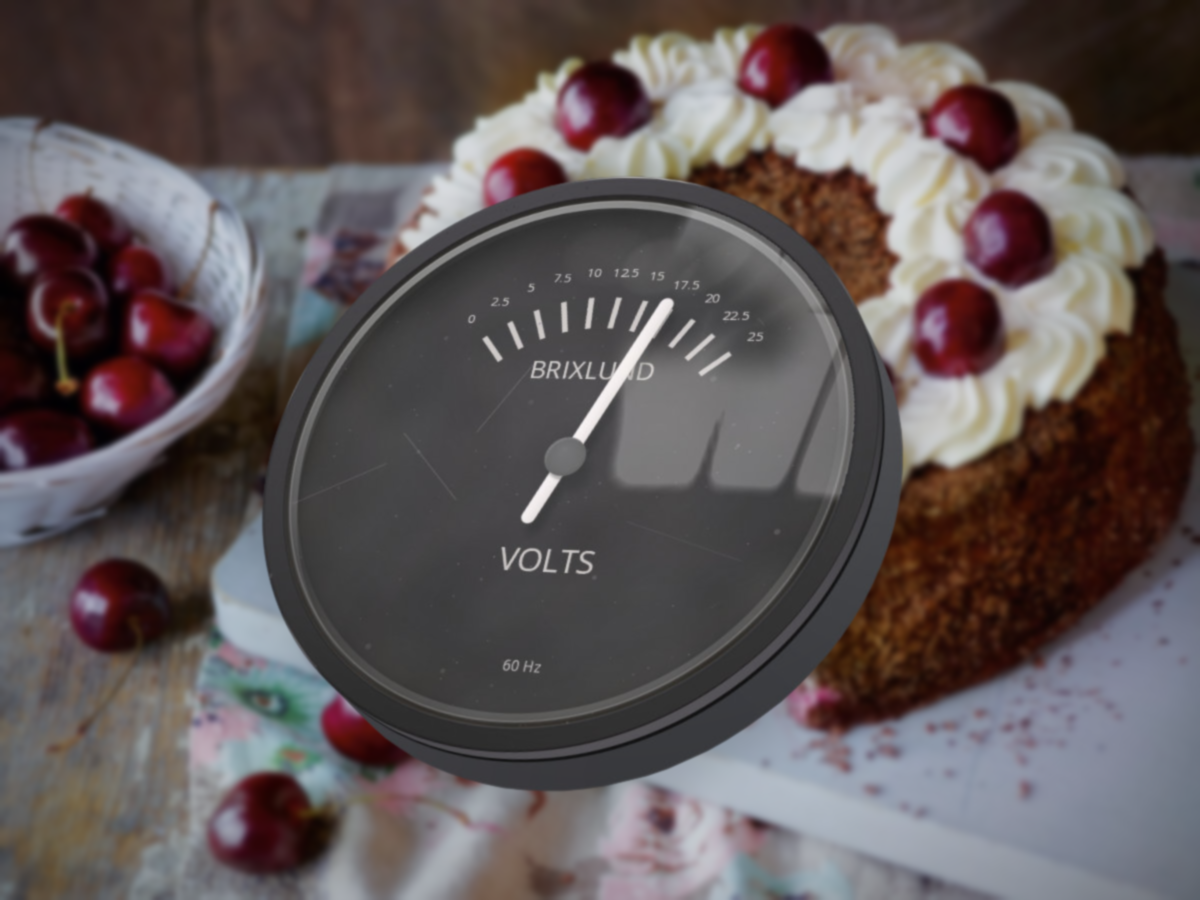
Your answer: 17.5 V
